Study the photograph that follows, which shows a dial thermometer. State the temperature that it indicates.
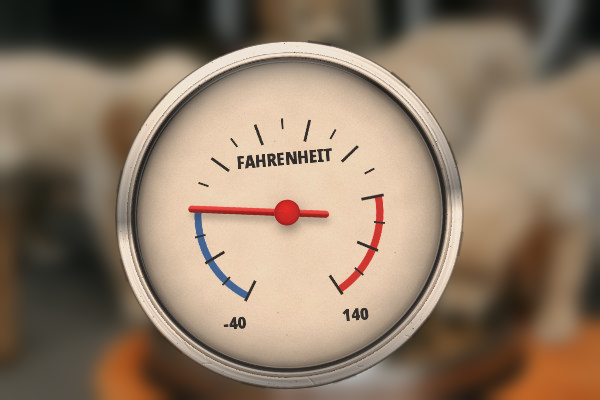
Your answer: 0 °F
